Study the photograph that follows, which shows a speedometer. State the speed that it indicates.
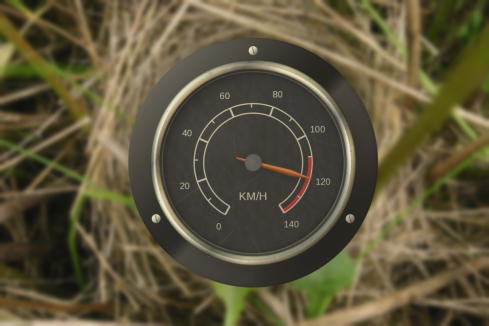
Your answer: 120 km/h
